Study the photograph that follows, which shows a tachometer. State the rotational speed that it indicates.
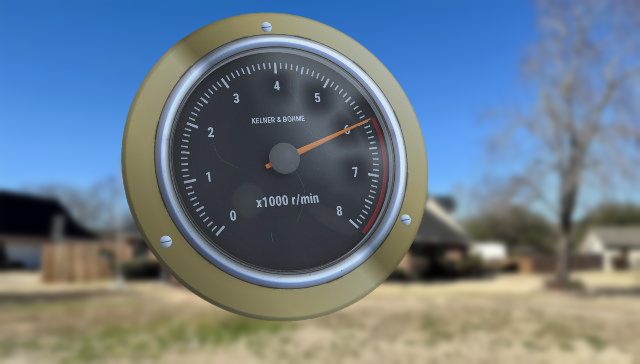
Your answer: 6000 rpm
